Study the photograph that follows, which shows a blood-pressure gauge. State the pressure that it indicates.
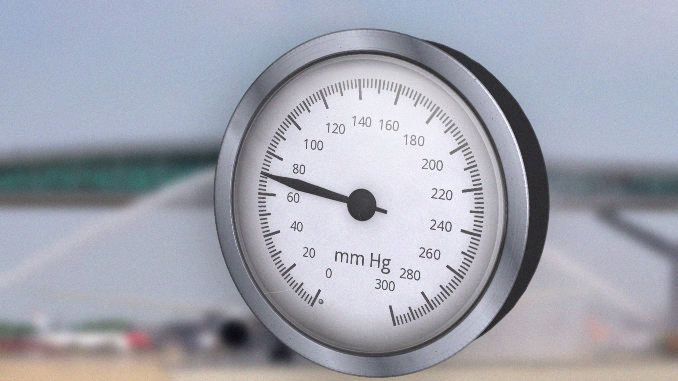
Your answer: 70 mmHg
